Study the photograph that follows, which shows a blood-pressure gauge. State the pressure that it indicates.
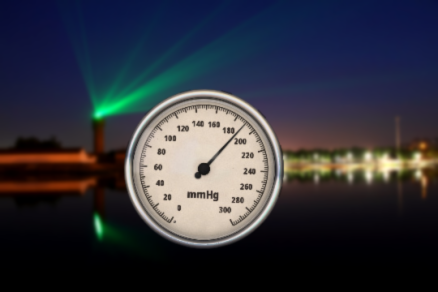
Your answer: 190 mmHg
